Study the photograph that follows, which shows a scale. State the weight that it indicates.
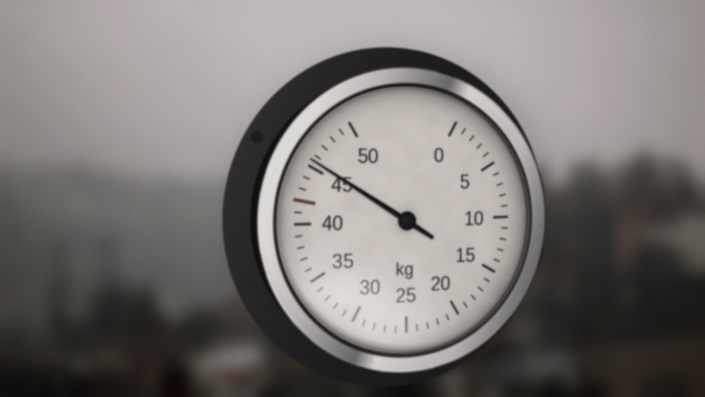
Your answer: 45.5 kg
